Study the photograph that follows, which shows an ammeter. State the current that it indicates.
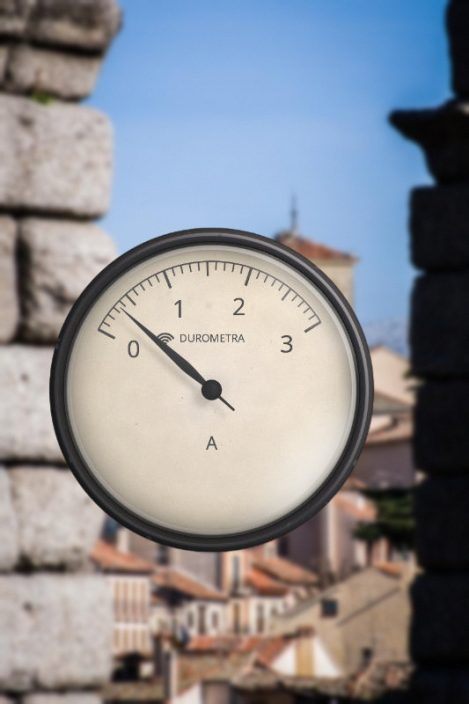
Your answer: 0.35 A
